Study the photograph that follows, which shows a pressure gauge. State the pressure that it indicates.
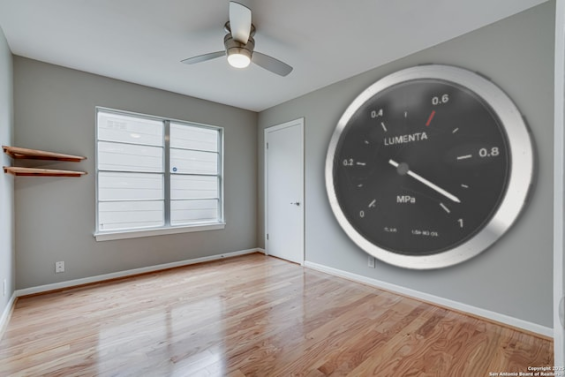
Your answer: 0.95 MPa
